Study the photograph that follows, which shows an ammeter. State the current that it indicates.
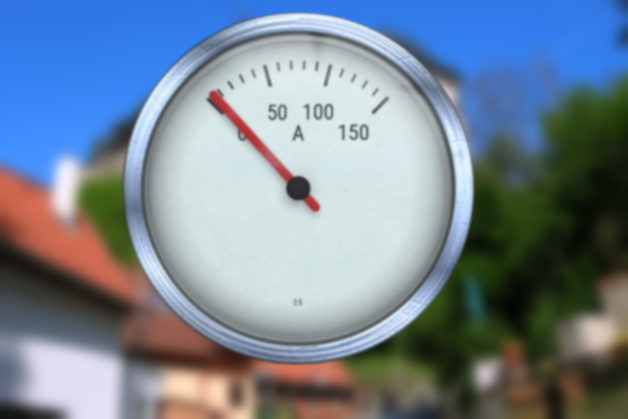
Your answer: 5 A
